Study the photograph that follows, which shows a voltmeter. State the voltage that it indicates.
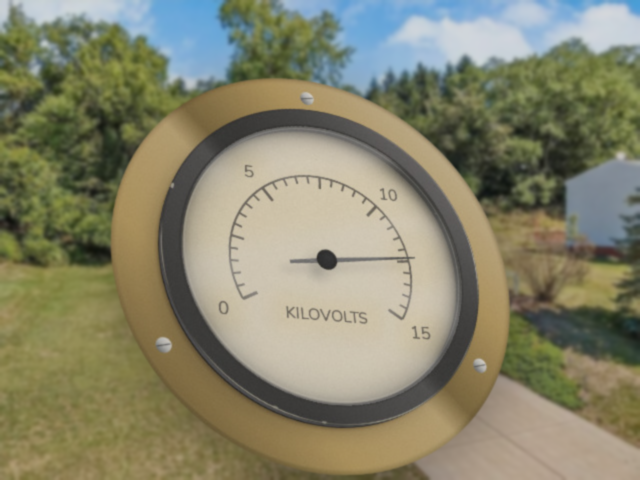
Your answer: 12.5 kV
